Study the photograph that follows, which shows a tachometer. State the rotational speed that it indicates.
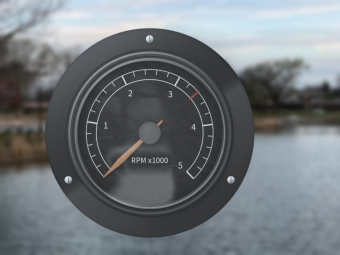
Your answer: 0 rpm
